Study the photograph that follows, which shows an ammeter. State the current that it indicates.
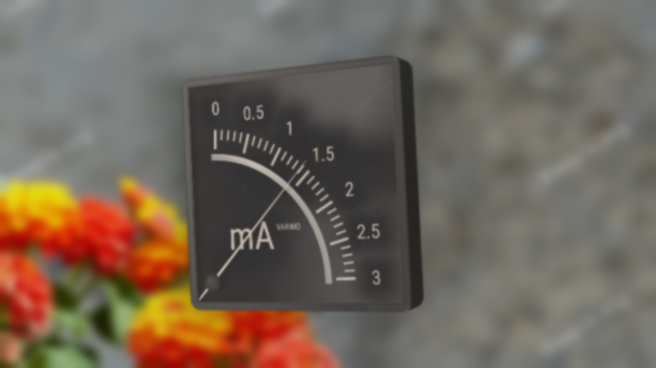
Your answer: 1.4 mA
